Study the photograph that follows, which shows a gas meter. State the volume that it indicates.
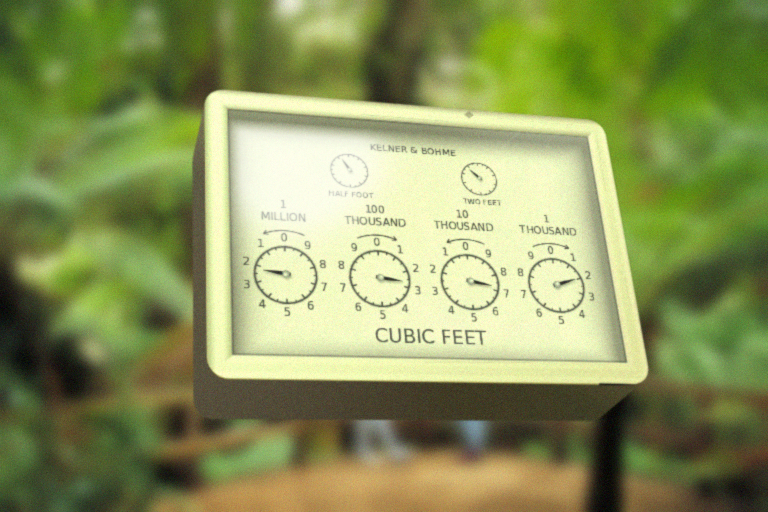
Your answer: 227200 ft³
